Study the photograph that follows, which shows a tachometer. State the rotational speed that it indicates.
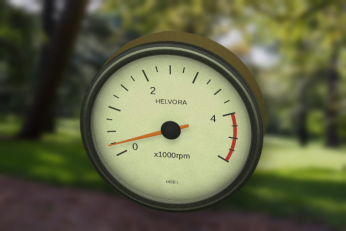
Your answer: 250 rpm
